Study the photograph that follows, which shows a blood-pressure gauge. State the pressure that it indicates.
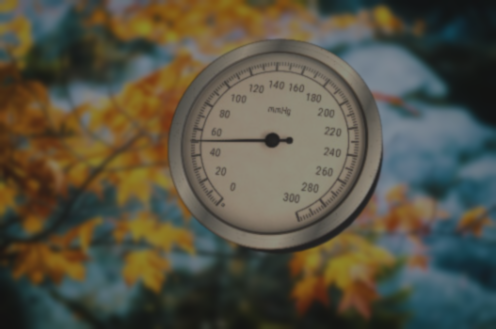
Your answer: 50 mmHg
